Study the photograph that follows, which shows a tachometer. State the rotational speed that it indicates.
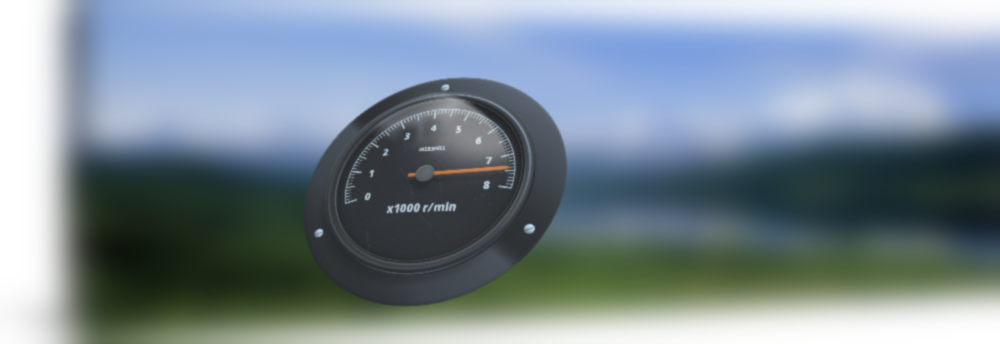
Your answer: 7500 rpm
